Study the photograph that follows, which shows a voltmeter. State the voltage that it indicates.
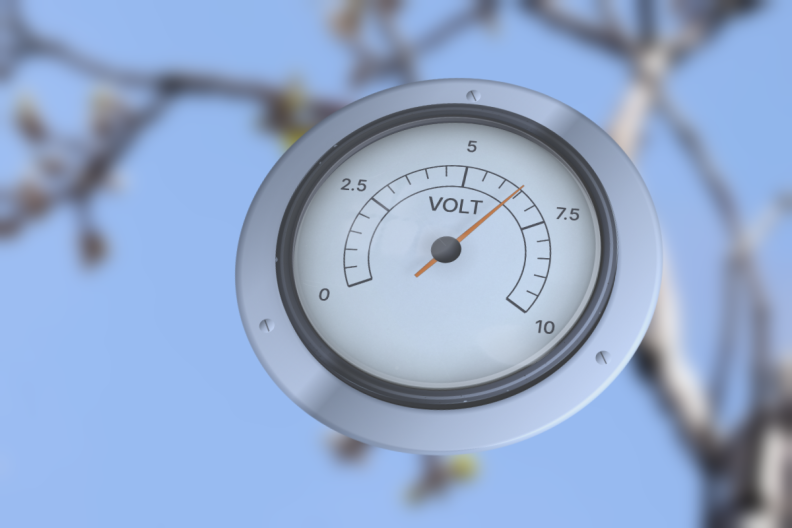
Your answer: 6.5 V
